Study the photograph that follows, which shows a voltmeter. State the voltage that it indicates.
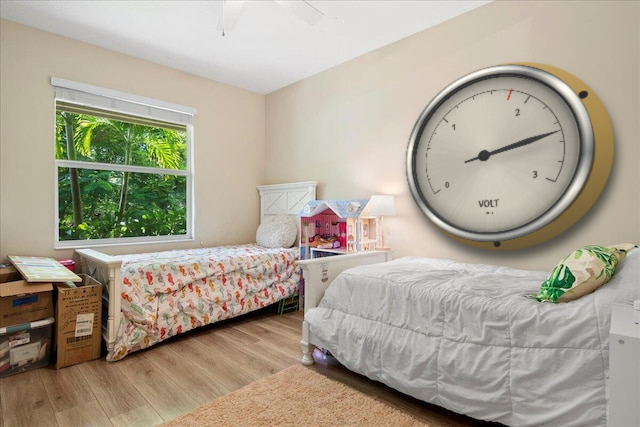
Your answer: 2.5 V
